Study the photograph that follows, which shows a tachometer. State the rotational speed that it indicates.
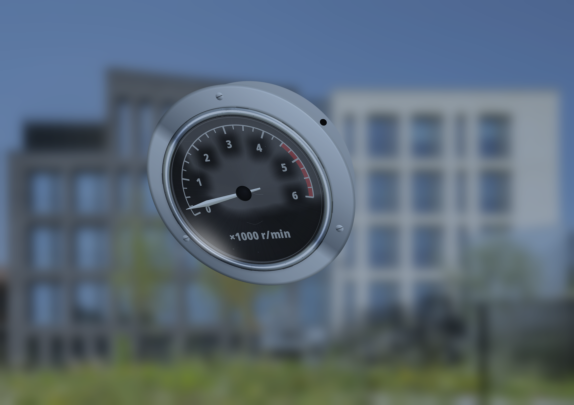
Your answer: 250 rpm
